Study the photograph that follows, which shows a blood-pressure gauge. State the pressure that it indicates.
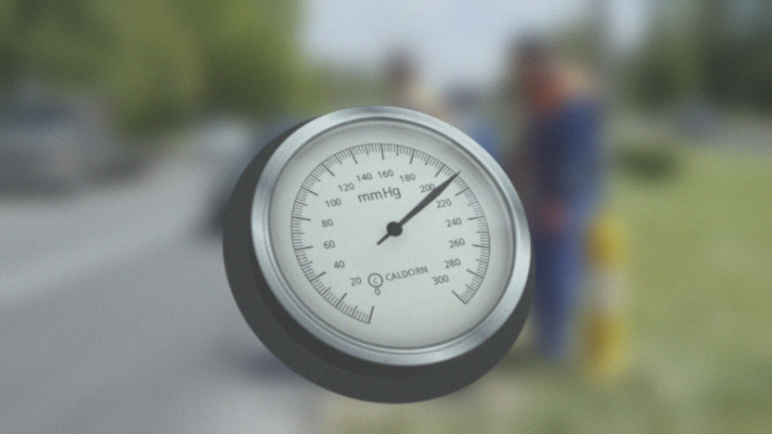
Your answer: 210 mmHg
